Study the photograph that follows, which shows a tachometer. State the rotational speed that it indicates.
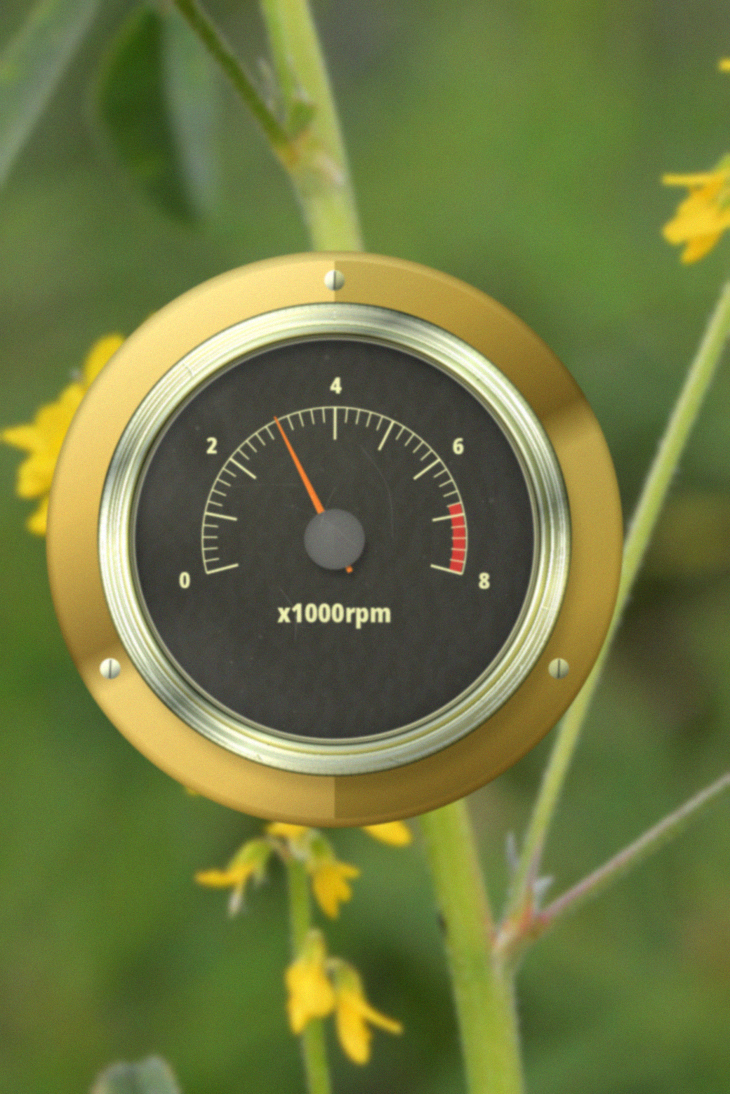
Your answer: 3000 rpm
